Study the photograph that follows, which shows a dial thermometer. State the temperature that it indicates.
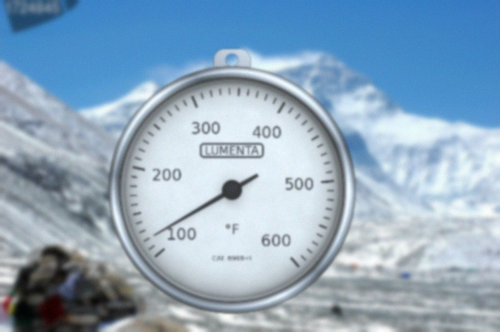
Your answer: 120 °F
